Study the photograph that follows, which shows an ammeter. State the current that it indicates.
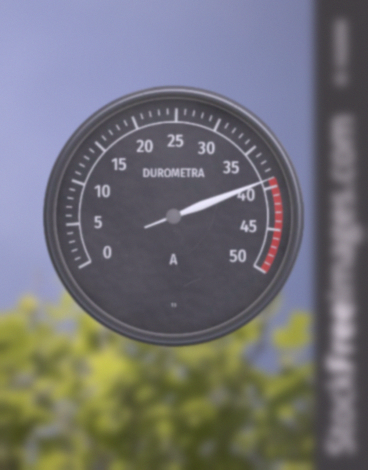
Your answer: 39 A
